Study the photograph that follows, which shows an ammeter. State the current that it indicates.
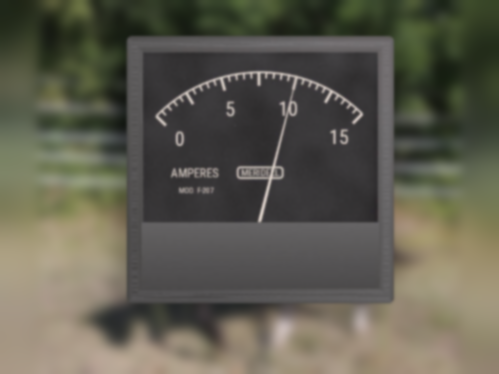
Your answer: 10 A
